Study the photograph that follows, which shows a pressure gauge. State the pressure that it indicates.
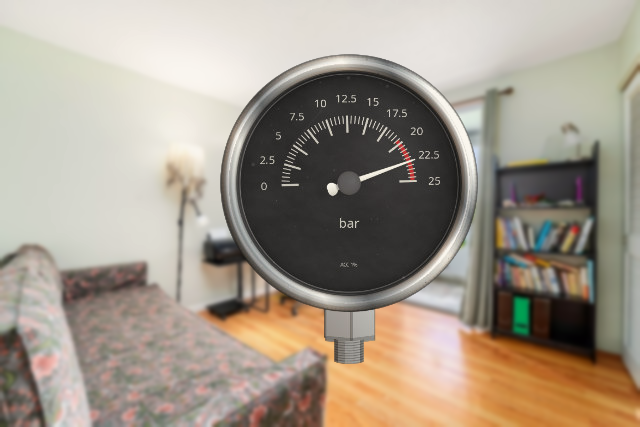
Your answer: 22.5 bar
